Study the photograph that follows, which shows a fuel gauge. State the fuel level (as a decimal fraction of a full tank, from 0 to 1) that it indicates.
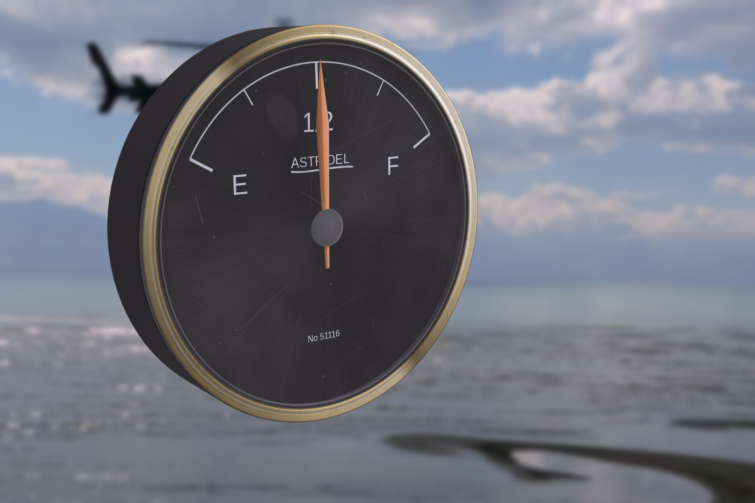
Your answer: 0.5
